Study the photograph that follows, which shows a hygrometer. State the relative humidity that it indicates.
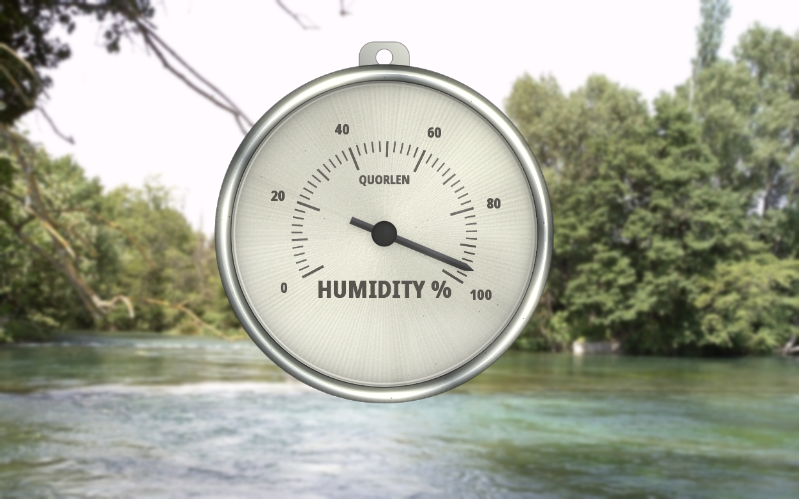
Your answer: 96 %
